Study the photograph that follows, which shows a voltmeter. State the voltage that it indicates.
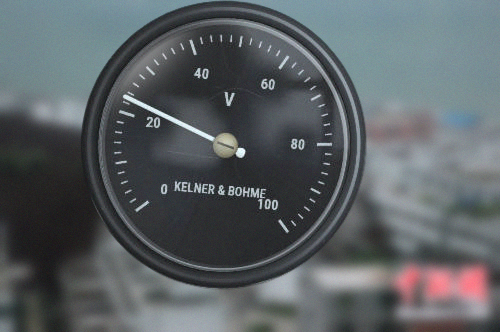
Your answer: 23 V
